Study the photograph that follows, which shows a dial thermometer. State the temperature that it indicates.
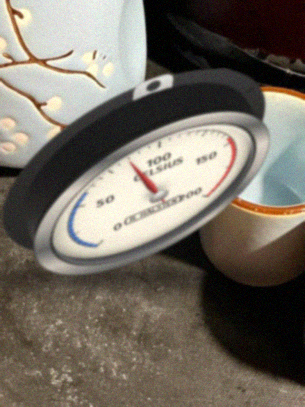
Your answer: 85 °C
